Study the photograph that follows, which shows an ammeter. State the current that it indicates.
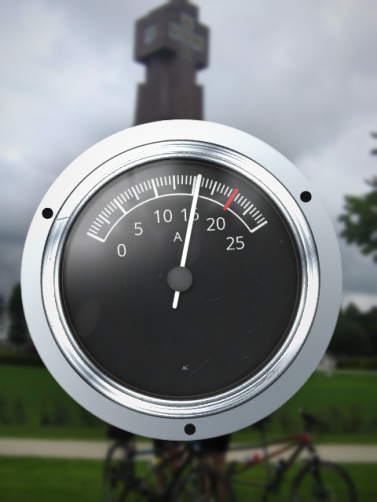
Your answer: 15.5 A
